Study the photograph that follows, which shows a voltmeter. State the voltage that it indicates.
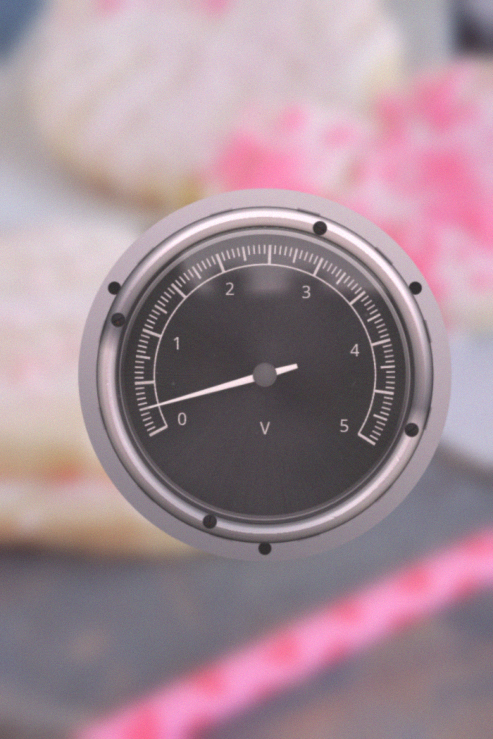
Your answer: 0.25 V
